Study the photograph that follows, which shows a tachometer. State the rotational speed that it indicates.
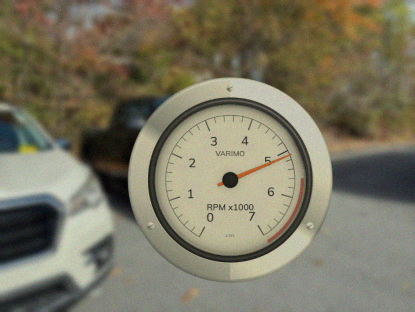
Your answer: 5100 rpm
